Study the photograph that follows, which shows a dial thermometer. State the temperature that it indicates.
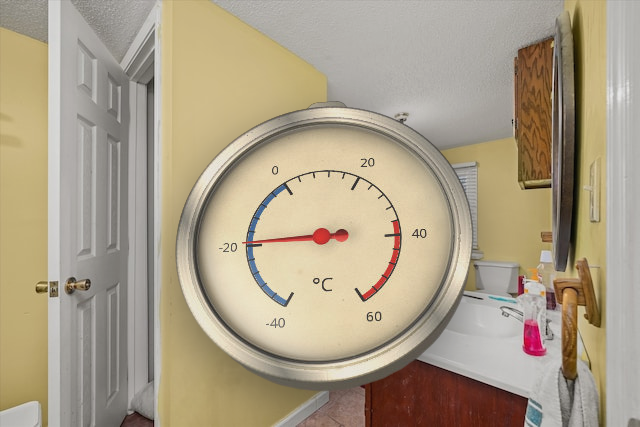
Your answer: -20 °C
